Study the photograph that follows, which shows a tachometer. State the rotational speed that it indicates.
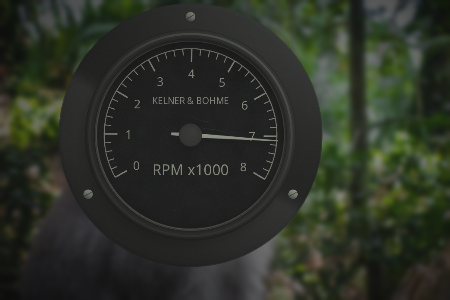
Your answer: 7100 rpm
